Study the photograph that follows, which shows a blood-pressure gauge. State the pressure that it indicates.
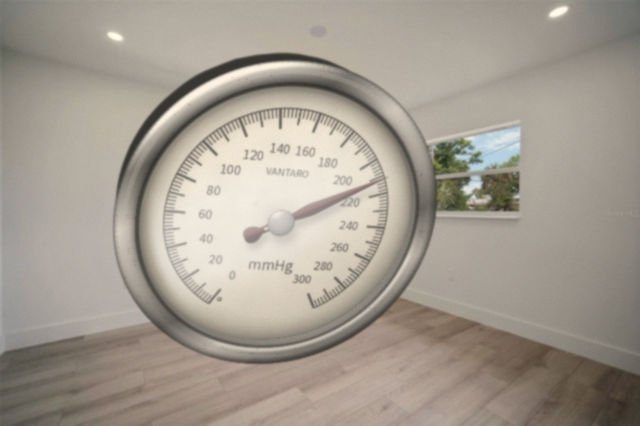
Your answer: 210 mmHg
